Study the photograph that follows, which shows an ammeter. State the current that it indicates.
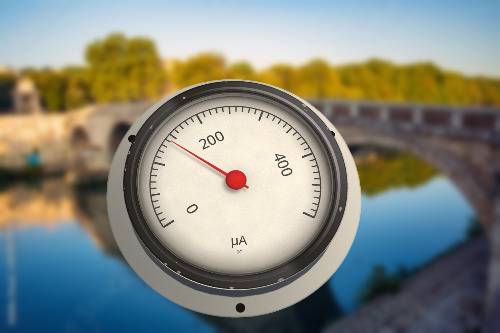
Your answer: 140 µA
